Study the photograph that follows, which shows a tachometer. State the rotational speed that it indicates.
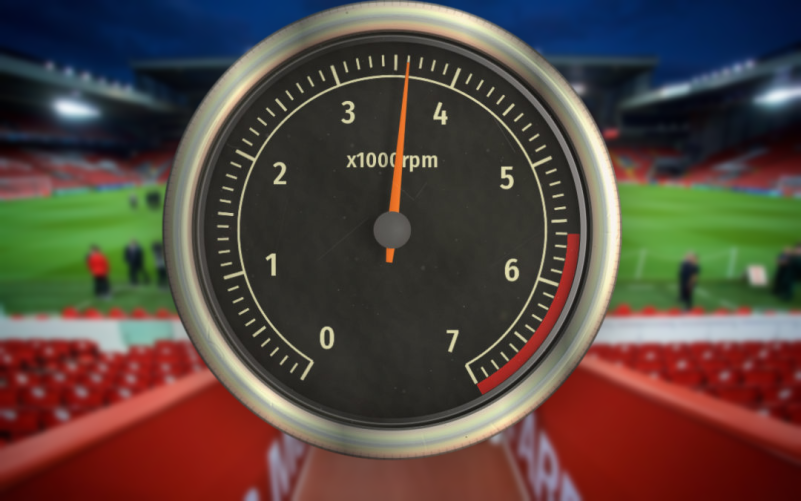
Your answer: 3600 rpm
